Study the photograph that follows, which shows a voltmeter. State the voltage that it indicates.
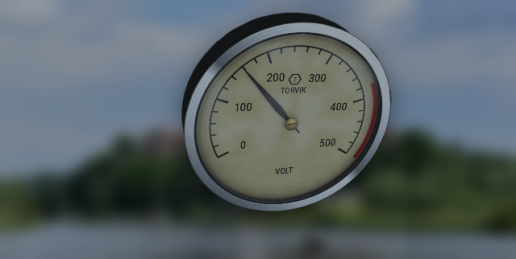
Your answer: 160 V
